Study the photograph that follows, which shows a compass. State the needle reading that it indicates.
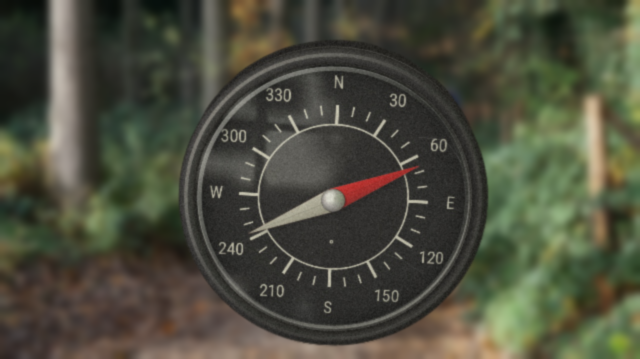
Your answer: 65 °
